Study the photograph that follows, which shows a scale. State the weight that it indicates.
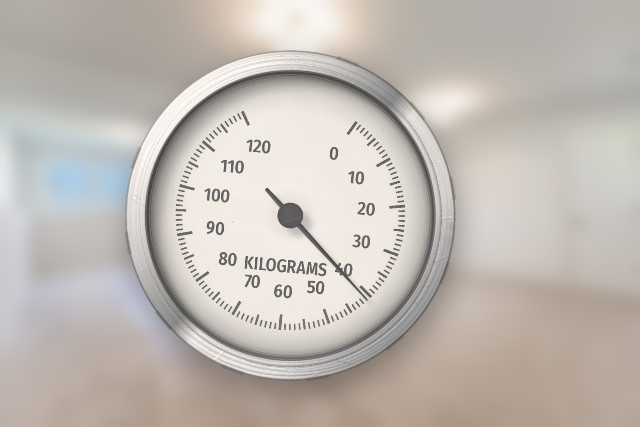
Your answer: 41 kg
